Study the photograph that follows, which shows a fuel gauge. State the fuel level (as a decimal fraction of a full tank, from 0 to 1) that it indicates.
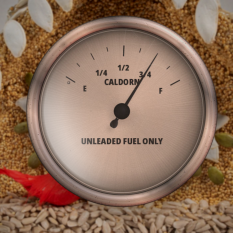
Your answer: 0.75
